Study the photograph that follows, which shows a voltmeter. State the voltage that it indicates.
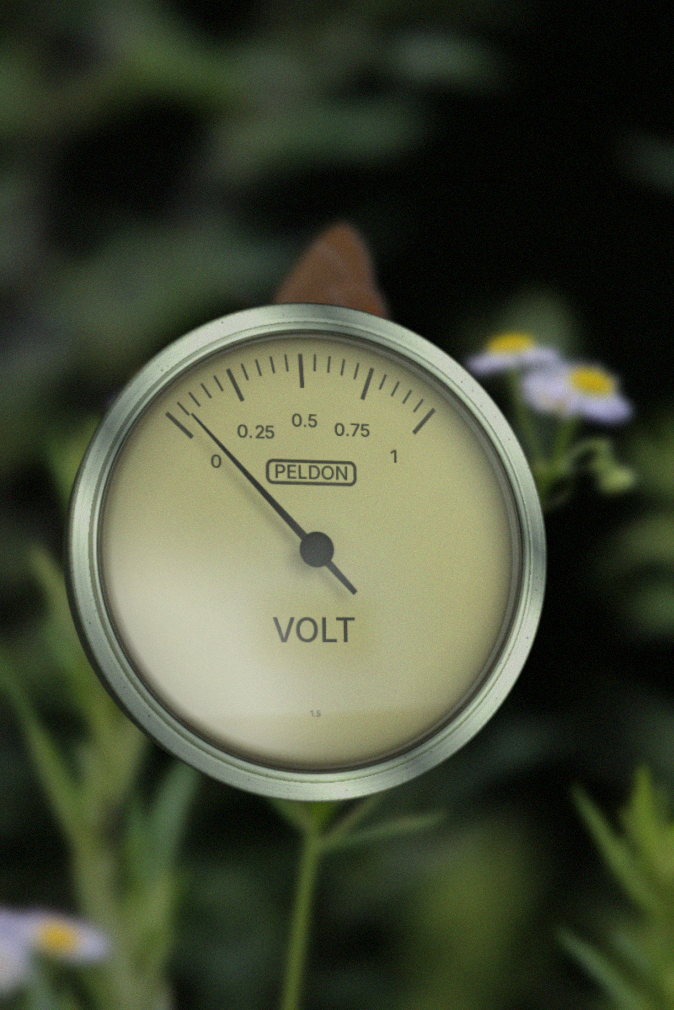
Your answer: 0.05 V
